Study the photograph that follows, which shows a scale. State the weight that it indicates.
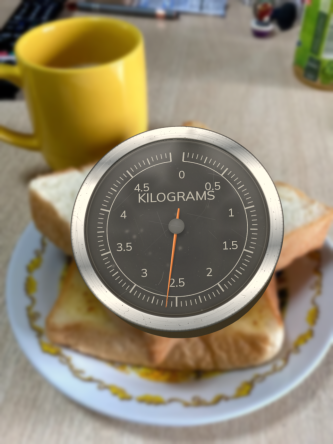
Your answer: 2.6 kg
